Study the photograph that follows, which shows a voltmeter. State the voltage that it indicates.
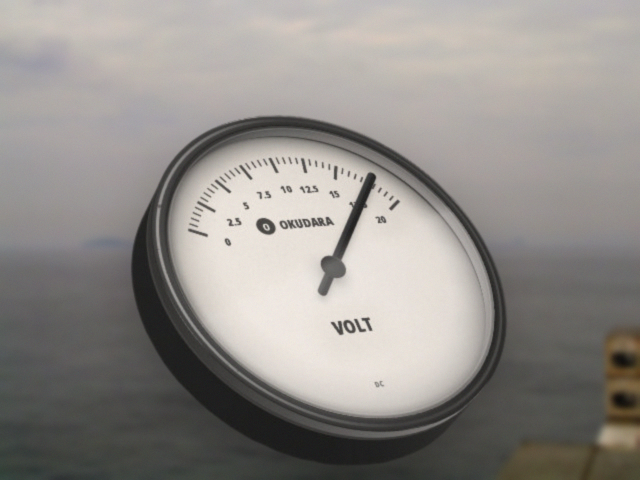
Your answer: 17.5 V
